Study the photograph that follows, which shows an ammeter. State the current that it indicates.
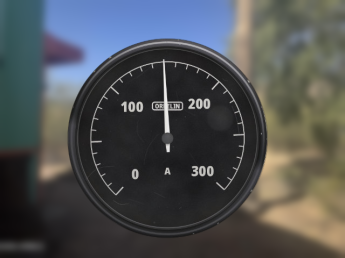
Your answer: 150 A
